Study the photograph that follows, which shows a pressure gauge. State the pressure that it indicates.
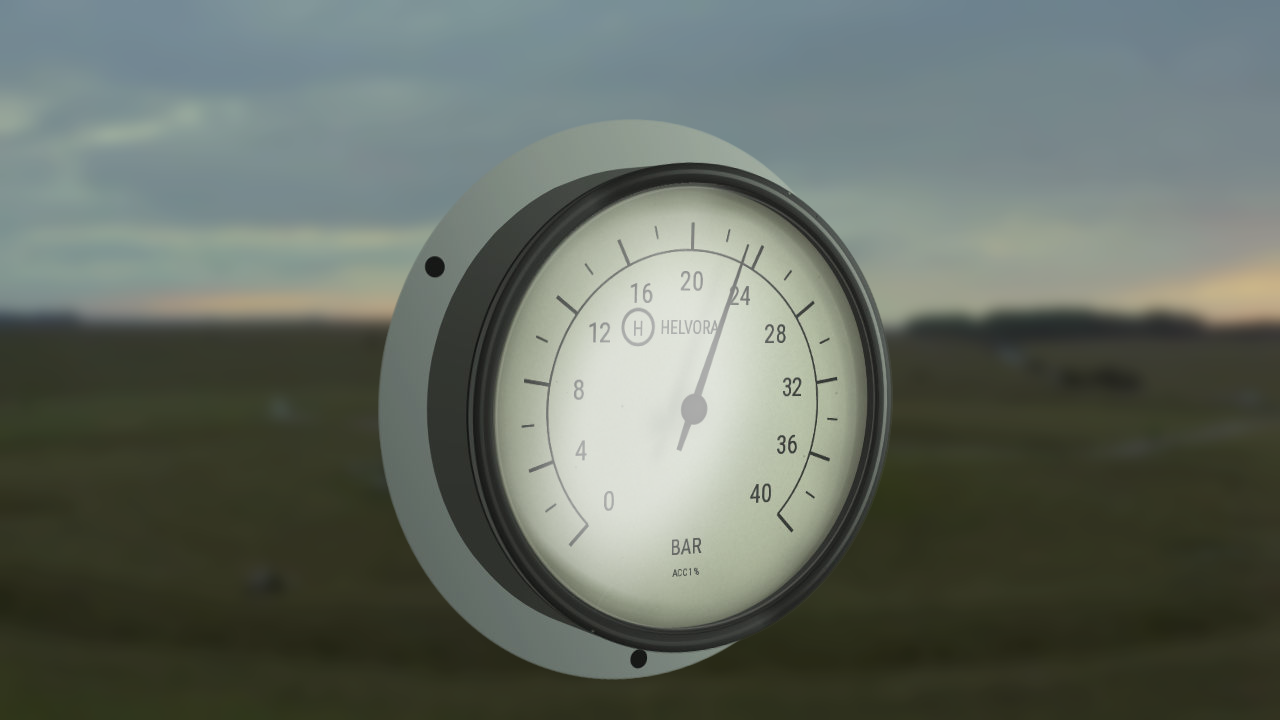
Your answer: 23 bar
